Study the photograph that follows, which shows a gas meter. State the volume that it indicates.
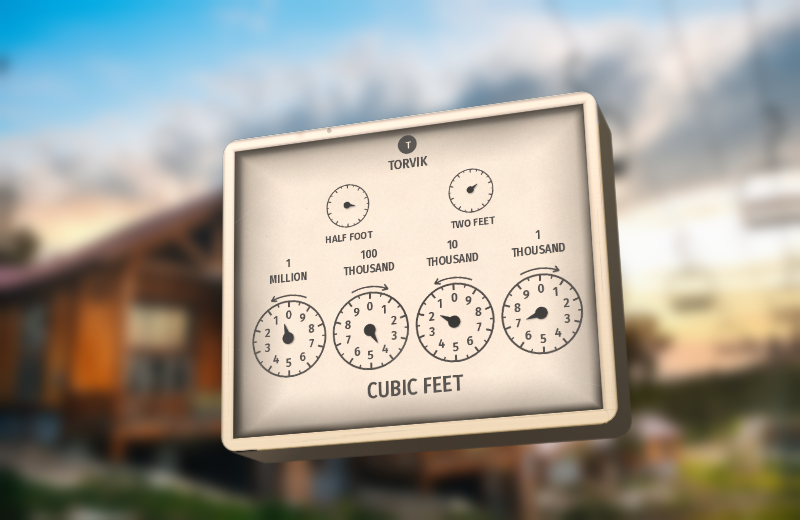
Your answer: 41700 ft³
